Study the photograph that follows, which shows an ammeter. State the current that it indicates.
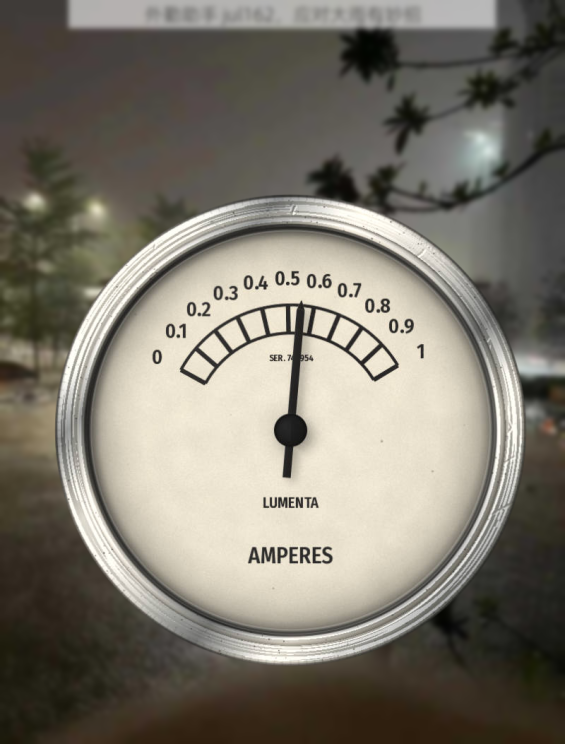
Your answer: 0.55 A
